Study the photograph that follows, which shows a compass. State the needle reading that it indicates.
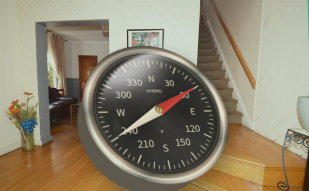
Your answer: 60 °
